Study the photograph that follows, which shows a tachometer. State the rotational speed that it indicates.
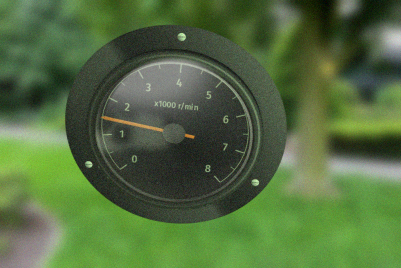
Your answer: 1500 rpm
